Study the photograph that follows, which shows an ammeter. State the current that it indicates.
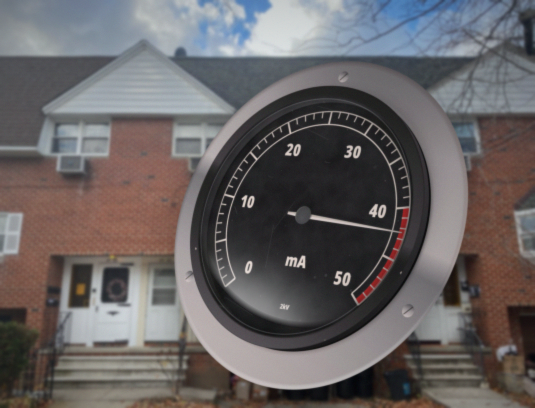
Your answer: 42.5 mA
